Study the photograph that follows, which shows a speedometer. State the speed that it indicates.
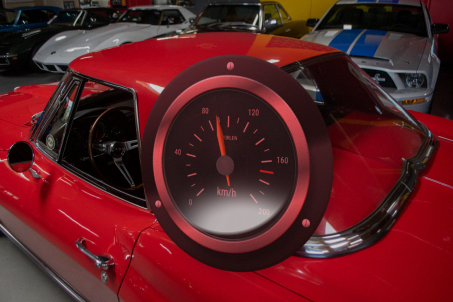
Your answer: 90 km/h
